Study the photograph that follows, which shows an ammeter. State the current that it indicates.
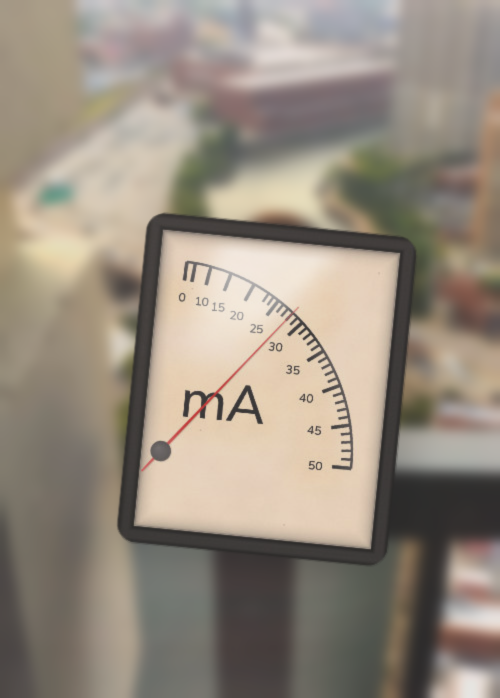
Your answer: 28 mA
